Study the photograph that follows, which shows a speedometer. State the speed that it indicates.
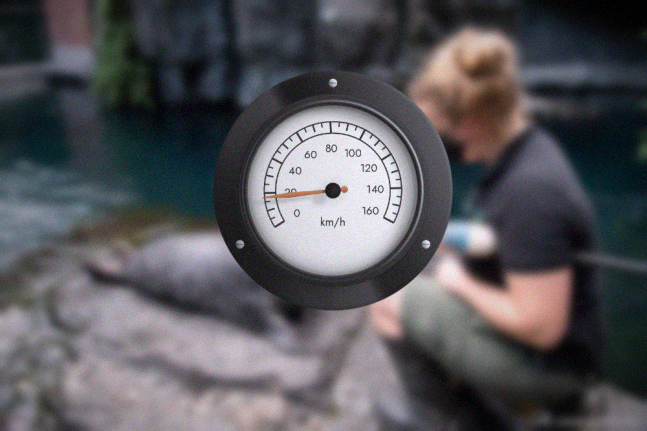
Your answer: 17.5 km/h
